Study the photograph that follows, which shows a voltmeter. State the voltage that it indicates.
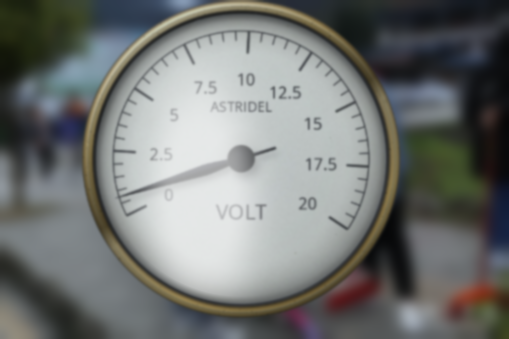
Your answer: 0.75 V
